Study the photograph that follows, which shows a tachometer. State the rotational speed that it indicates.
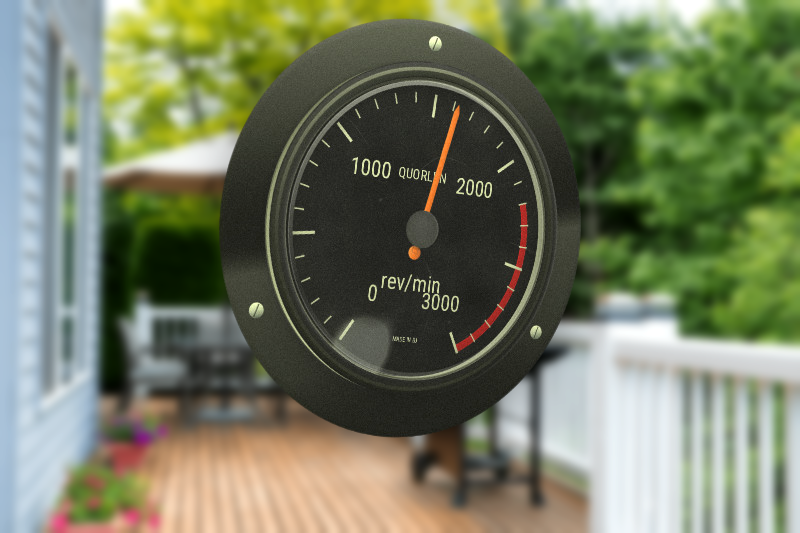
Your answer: 1600 rpm
